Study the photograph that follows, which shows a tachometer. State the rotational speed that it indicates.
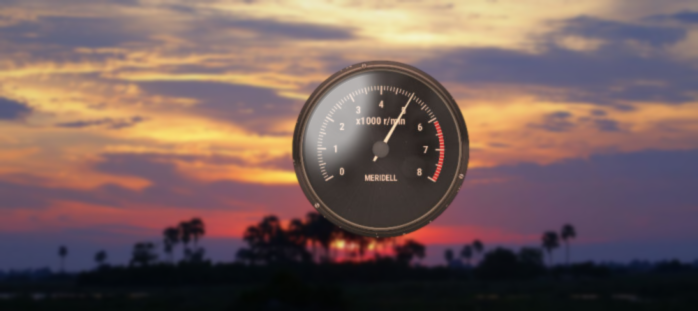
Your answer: 5000 rpm
